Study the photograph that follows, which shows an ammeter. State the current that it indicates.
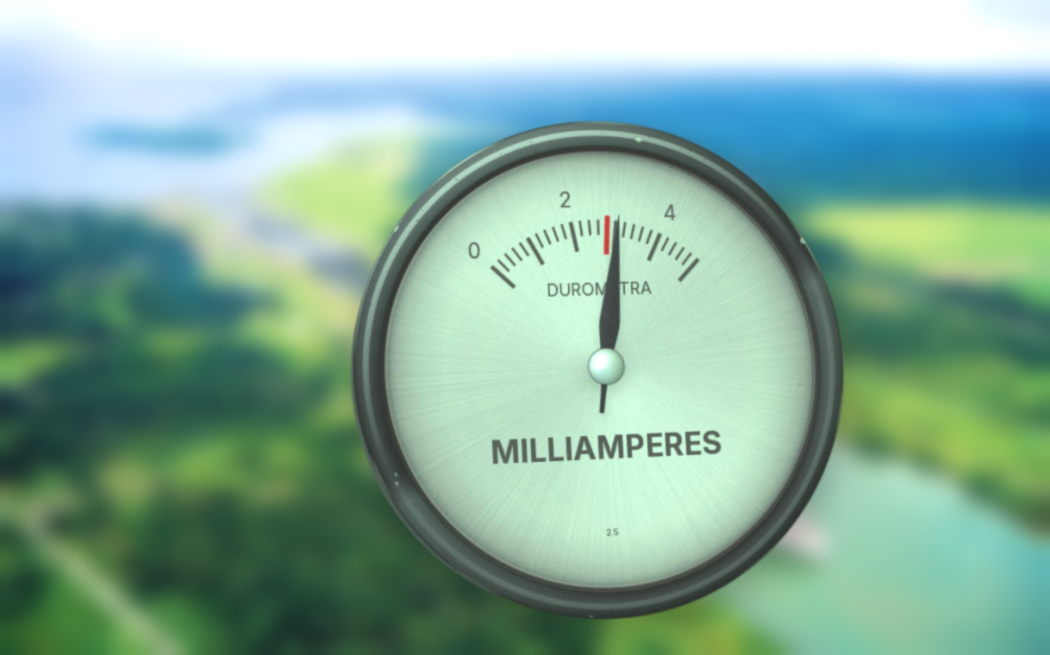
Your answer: 3 mA
